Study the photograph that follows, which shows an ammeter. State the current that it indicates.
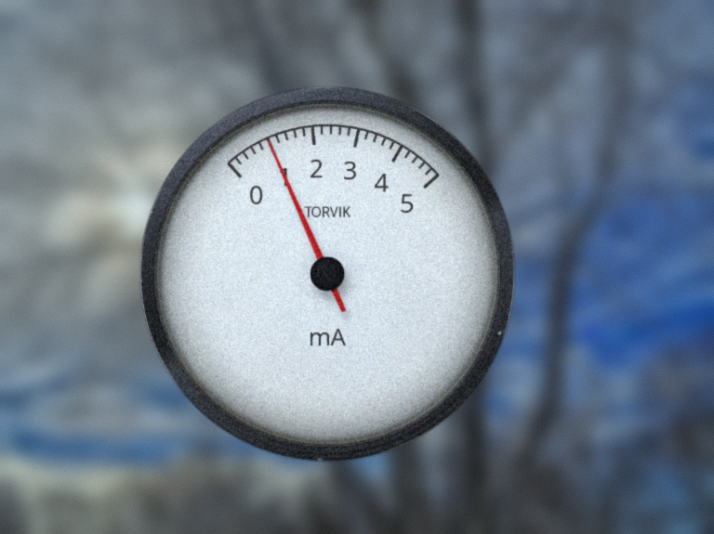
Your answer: 1 mA
